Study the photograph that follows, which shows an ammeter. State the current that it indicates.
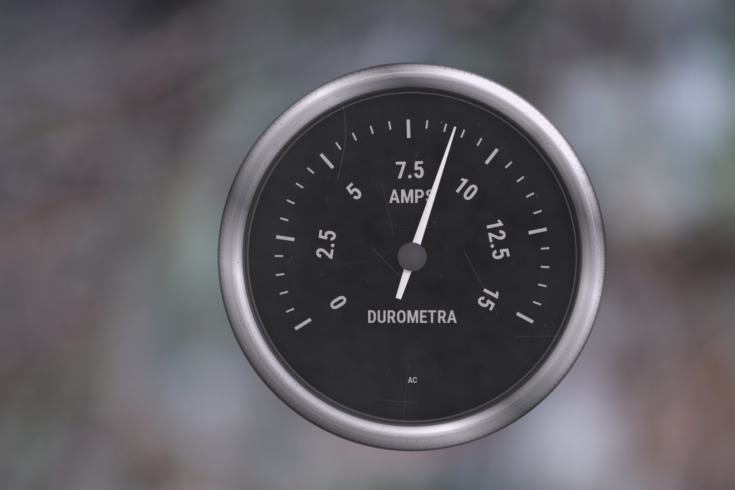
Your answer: 8.75 A
